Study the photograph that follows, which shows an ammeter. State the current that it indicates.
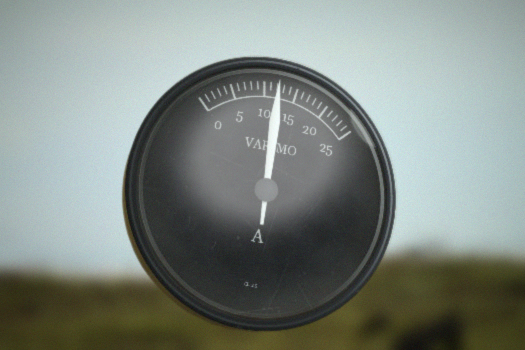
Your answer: 12 A
